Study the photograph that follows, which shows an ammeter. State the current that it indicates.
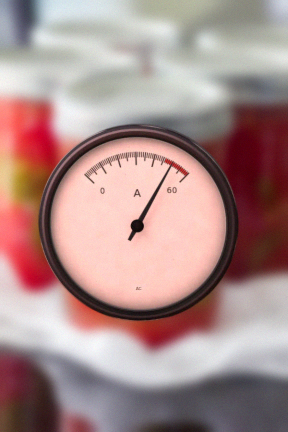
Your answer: 50 A
